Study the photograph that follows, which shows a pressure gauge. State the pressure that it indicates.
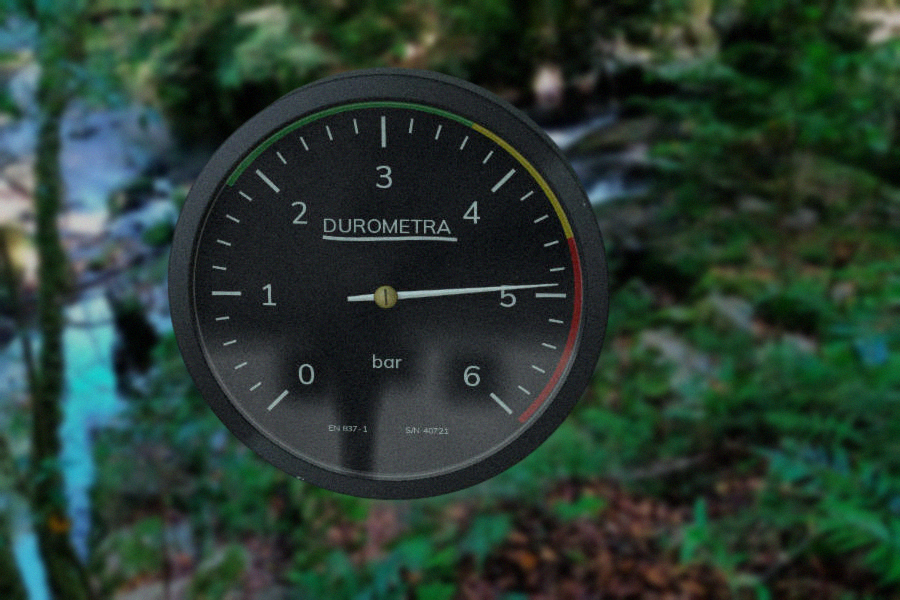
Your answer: 4.9 bar
